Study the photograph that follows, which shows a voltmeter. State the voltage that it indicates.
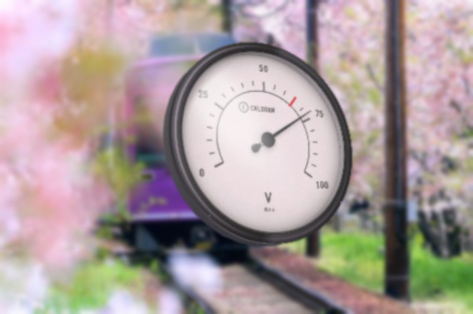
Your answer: 72.5 V
